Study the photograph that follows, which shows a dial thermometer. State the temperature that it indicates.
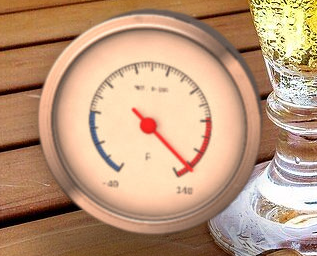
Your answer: 130 °F
